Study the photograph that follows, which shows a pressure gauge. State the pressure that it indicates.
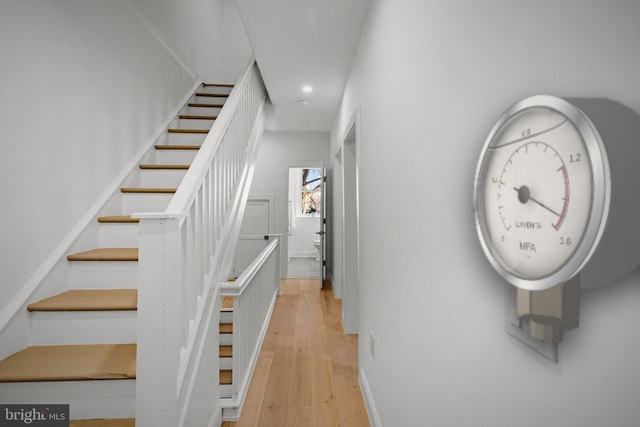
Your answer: 1.5 MPa
